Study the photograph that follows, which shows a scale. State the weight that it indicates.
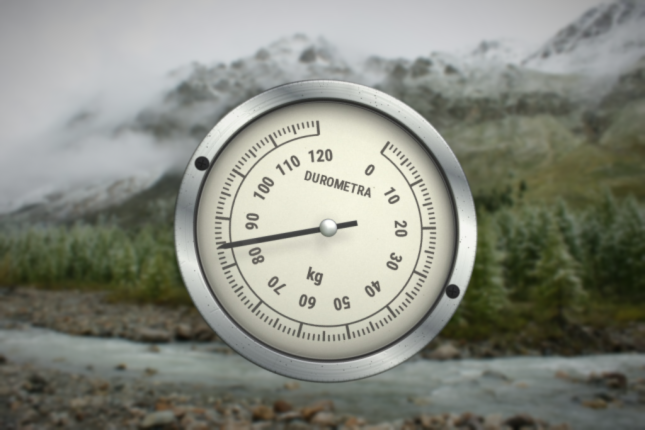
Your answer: 84 kg
